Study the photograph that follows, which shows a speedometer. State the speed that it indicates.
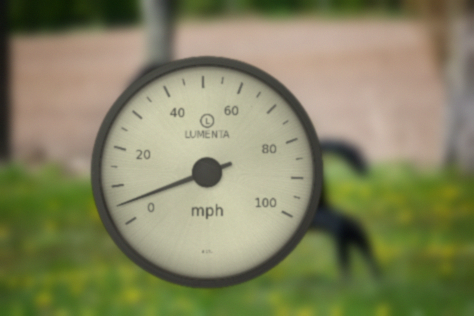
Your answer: 5 mph
